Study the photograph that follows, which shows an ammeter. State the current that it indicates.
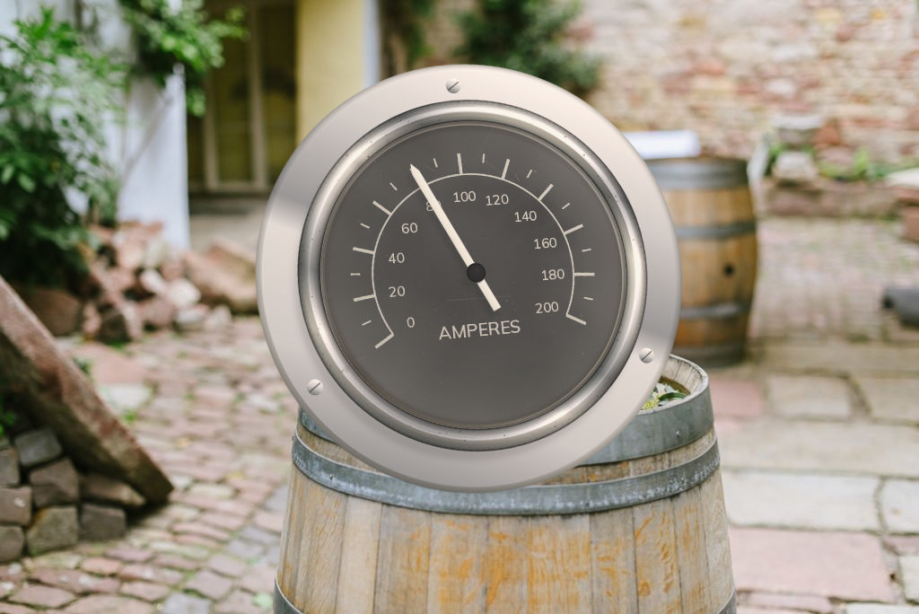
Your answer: 80 A
